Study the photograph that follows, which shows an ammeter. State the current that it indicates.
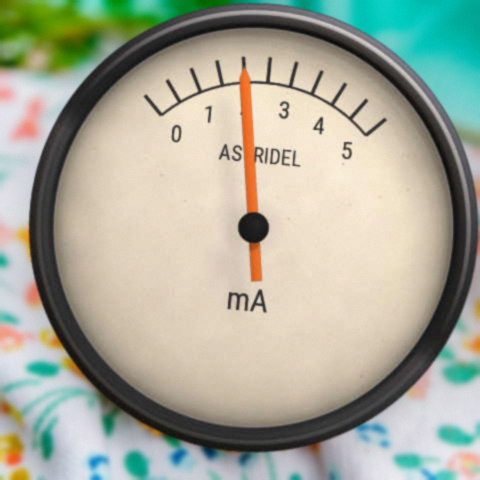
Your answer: 2 mA
